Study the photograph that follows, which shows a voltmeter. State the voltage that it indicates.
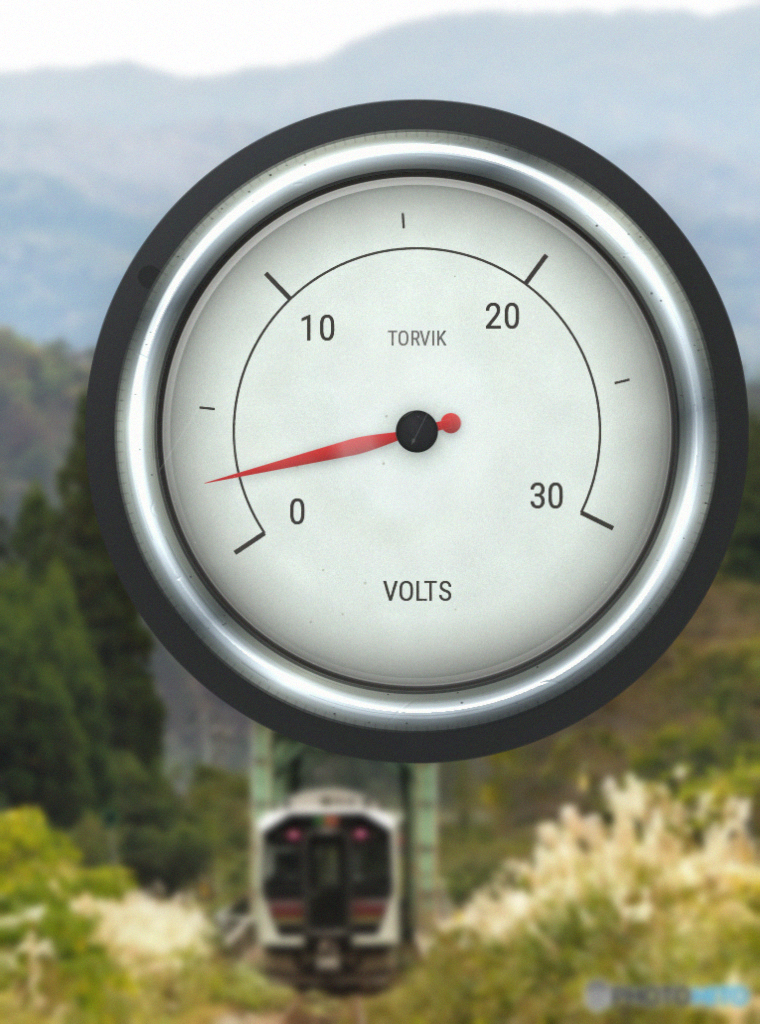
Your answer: 2.5 V
